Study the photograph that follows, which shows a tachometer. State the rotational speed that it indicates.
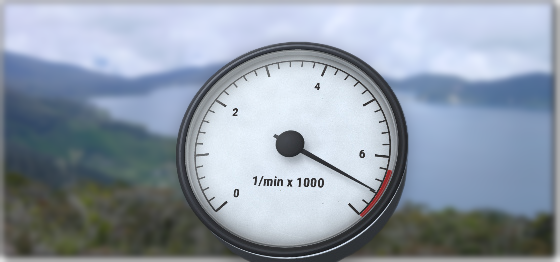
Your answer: 6600 rpm
